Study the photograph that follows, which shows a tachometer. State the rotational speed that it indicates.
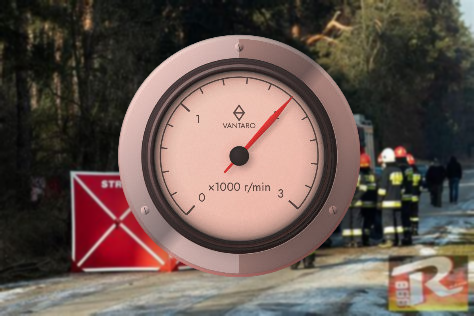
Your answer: 2000 rpm
